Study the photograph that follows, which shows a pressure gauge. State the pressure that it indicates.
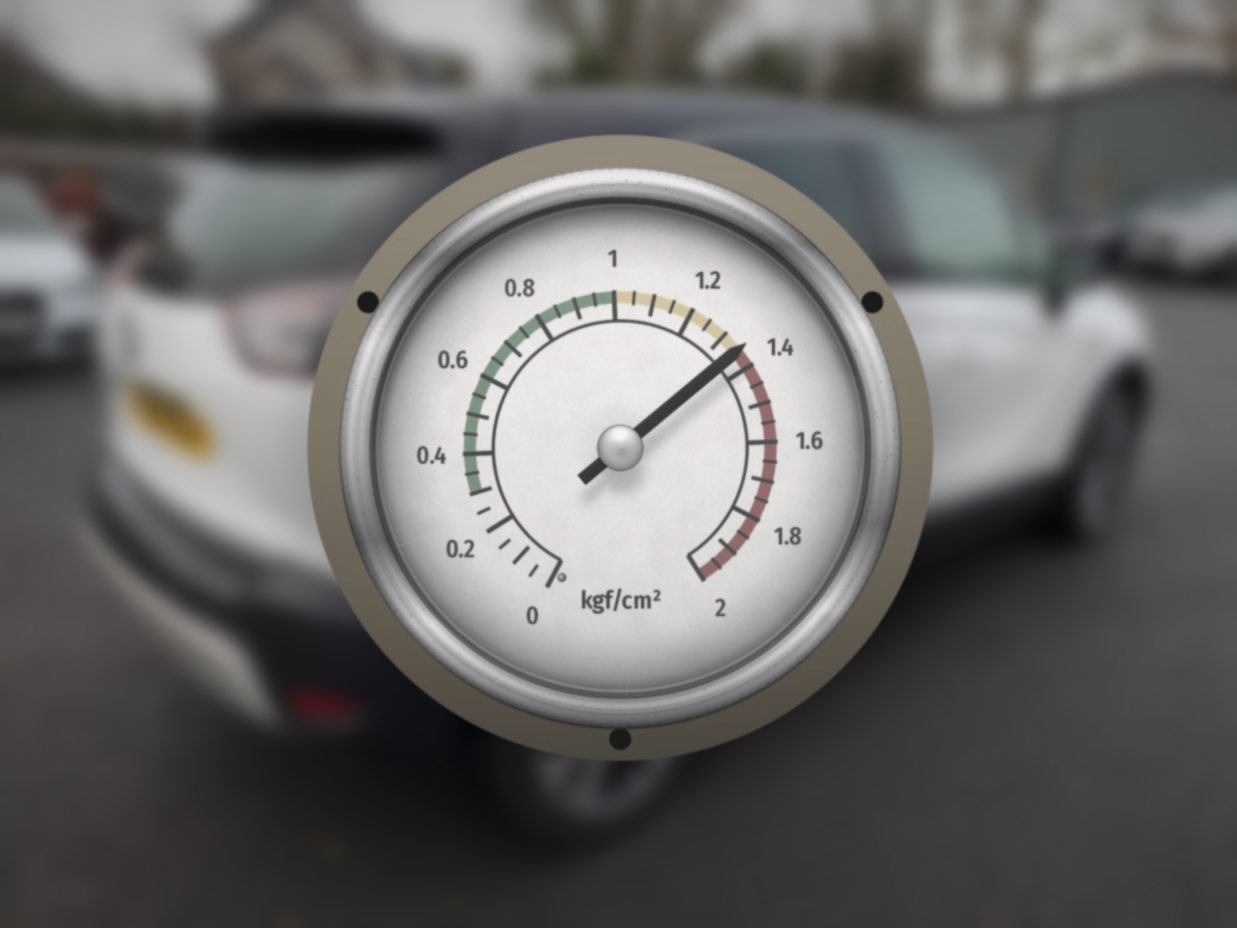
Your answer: 1.35 kg/cm²
